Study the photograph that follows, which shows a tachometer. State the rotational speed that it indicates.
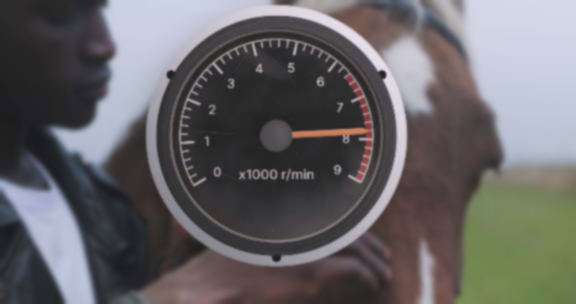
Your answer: 7800 rpm
